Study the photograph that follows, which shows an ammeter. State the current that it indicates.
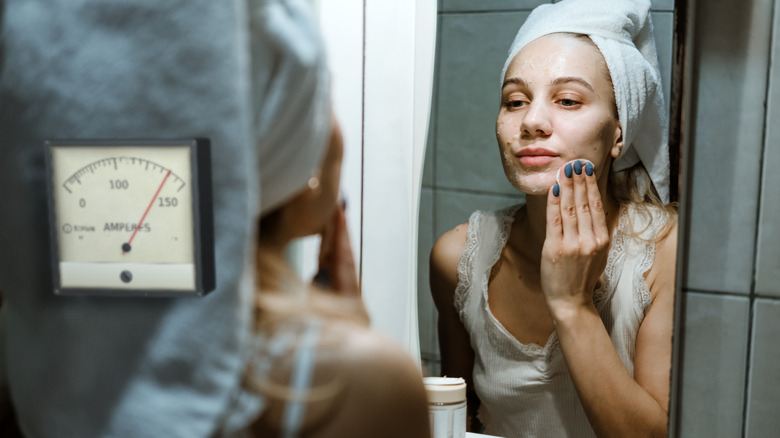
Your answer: 140 A
